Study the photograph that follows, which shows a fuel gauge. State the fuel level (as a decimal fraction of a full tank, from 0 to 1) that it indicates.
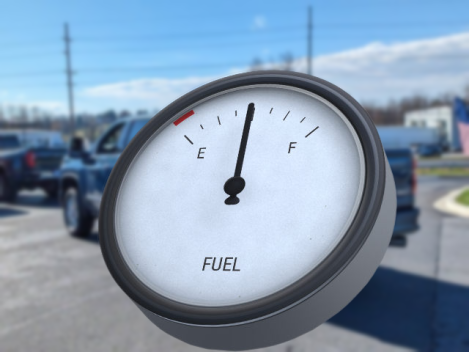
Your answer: 0.5
